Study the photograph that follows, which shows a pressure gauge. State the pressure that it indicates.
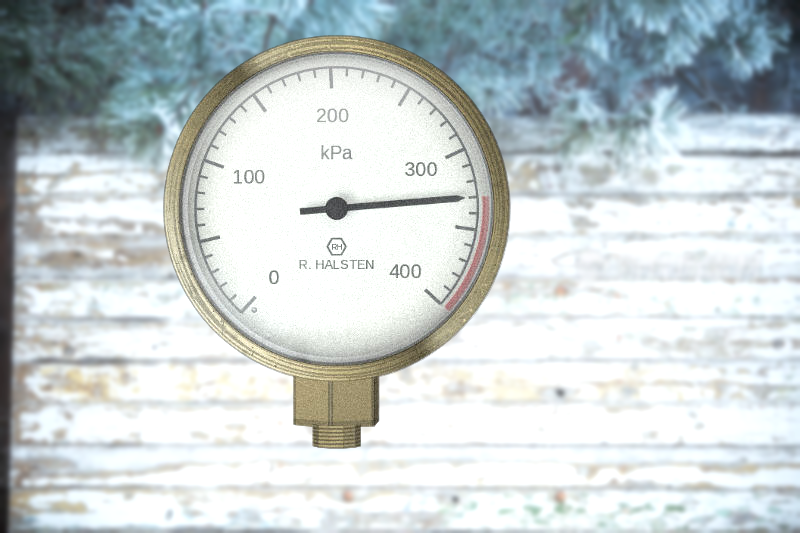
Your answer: 330 kPa
